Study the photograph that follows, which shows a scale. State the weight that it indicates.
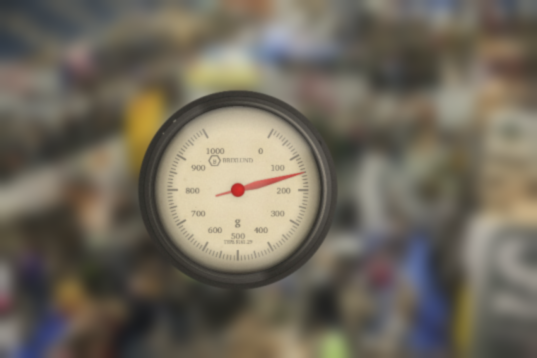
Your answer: 150 g
